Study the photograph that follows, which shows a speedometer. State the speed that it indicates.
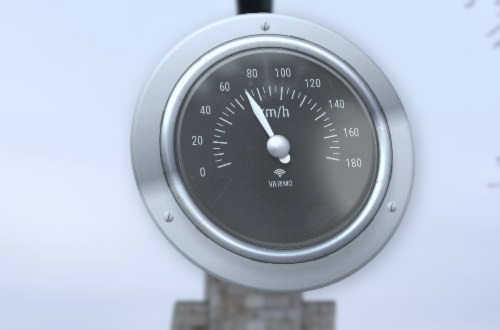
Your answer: 70 km/h
